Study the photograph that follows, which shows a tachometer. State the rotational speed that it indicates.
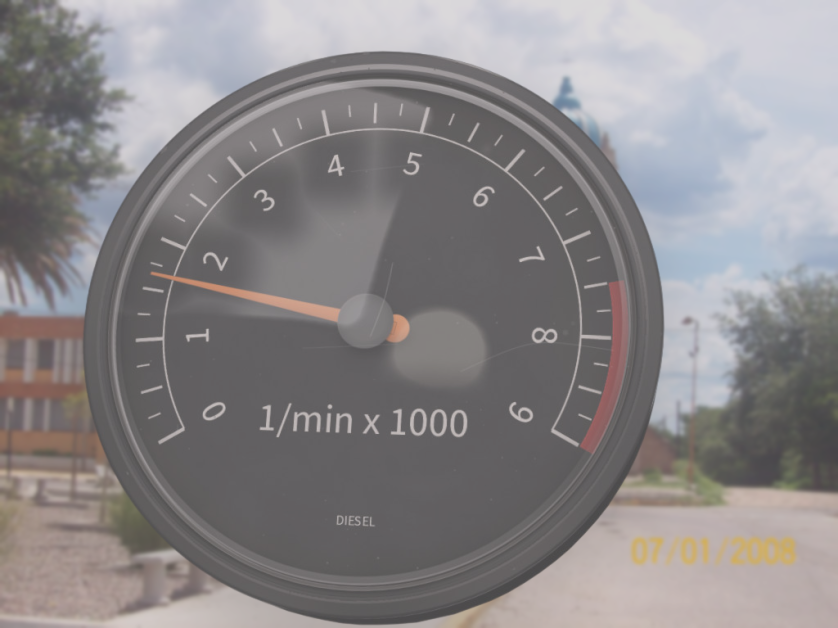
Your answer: 1625 rpm
